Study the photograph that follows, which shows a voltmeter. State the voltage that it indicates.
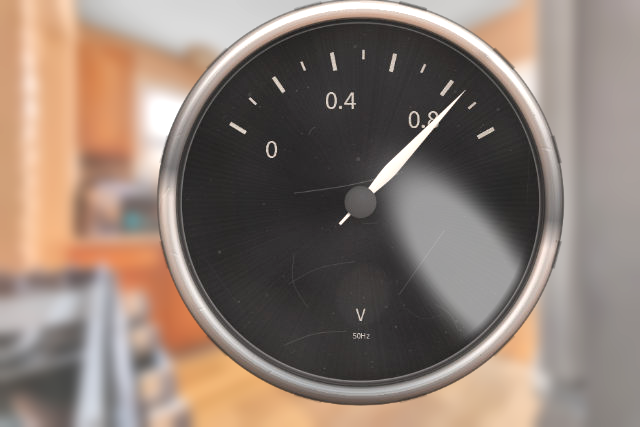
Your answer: 0.85 V
